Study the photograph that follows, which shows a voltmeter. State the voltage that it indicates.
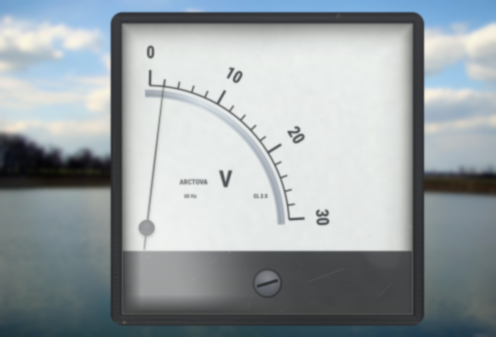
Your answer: 2 V
